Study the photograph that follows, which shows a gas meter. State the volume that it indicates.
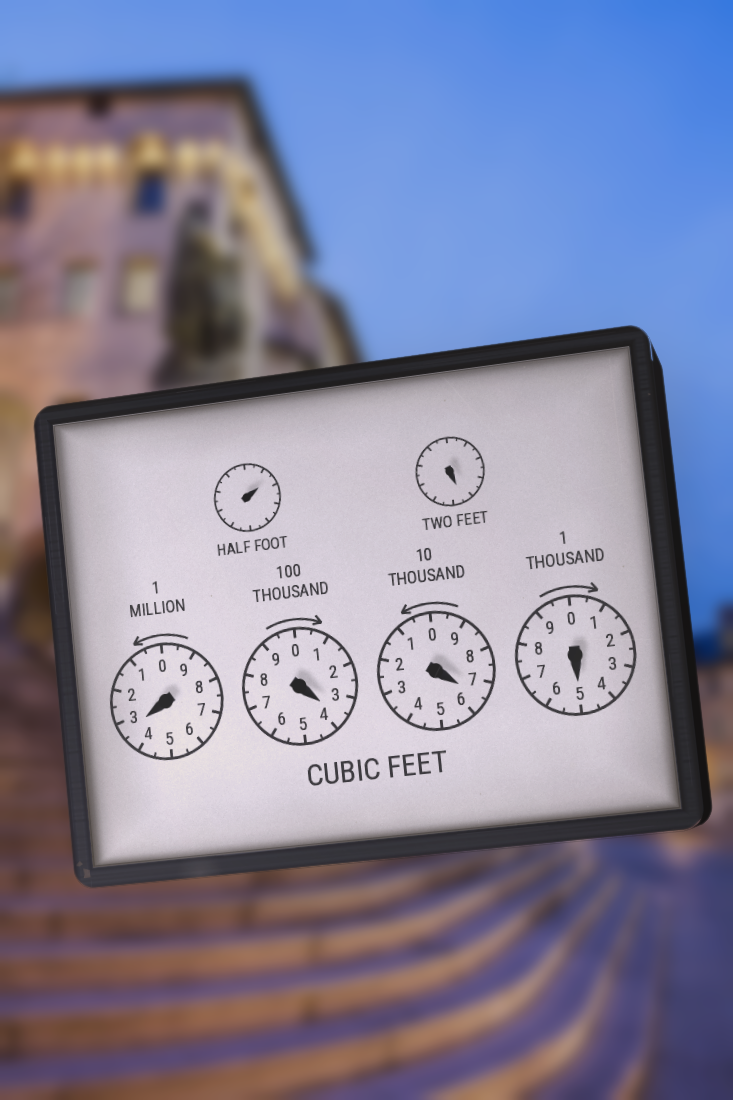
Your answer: 336500 ft³
